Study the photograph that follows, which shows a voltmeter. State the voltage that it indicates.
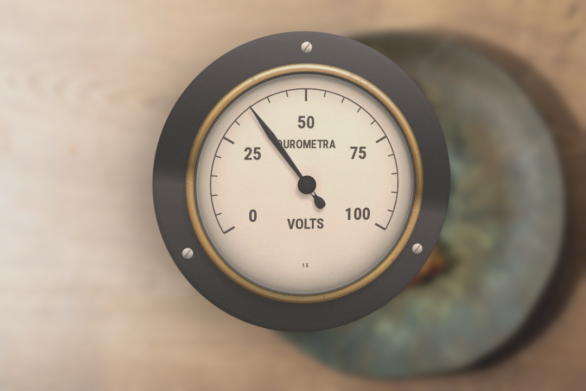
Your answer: 35 V
